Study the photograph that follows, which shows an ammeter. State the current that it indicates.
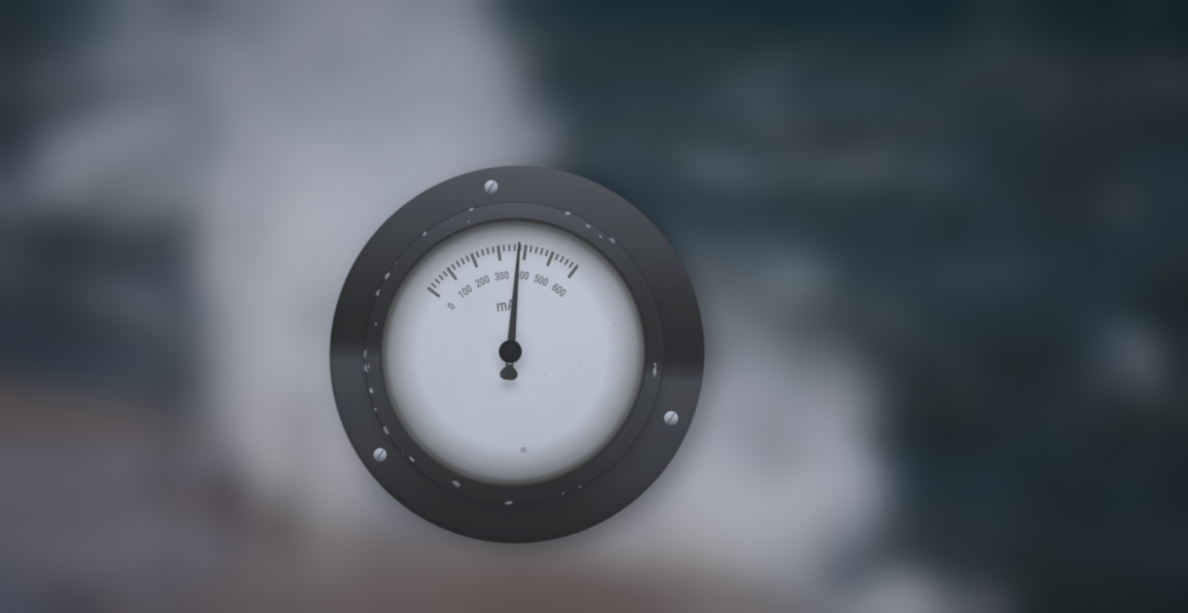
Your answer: 380 mA
